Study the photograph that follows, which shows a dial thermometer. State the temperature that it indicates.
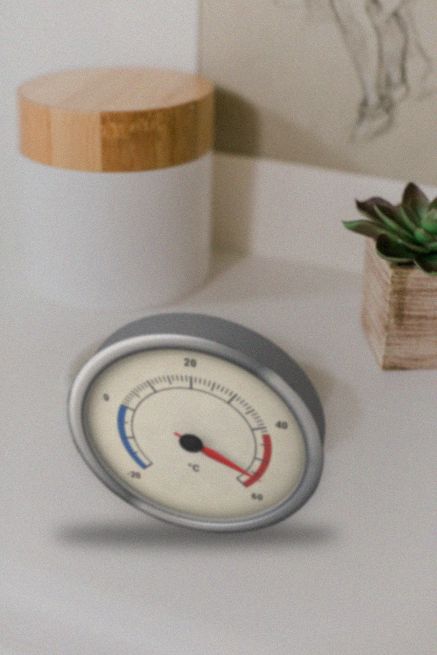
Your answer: 55 °C
